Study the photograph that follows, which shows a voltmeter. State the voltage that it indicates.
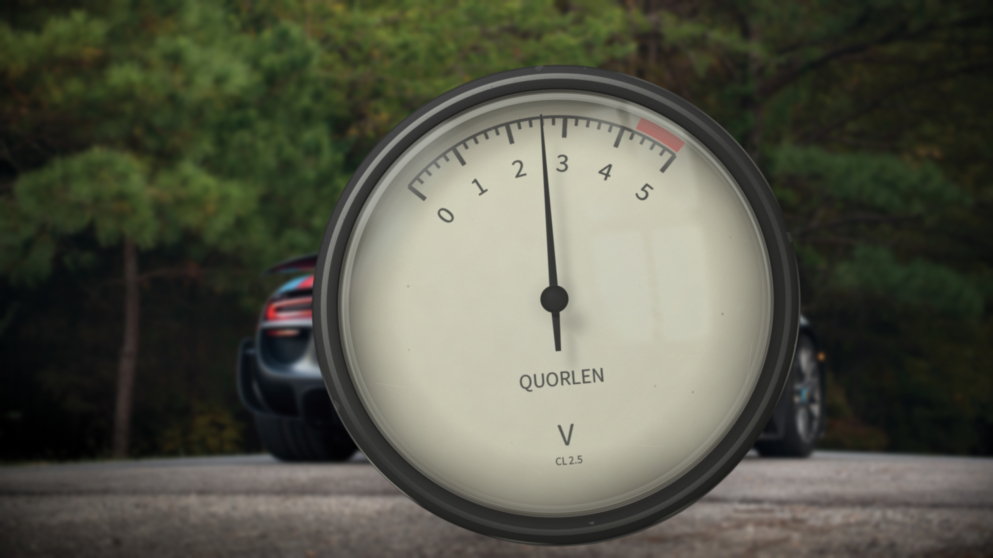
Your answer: 2.6 V
